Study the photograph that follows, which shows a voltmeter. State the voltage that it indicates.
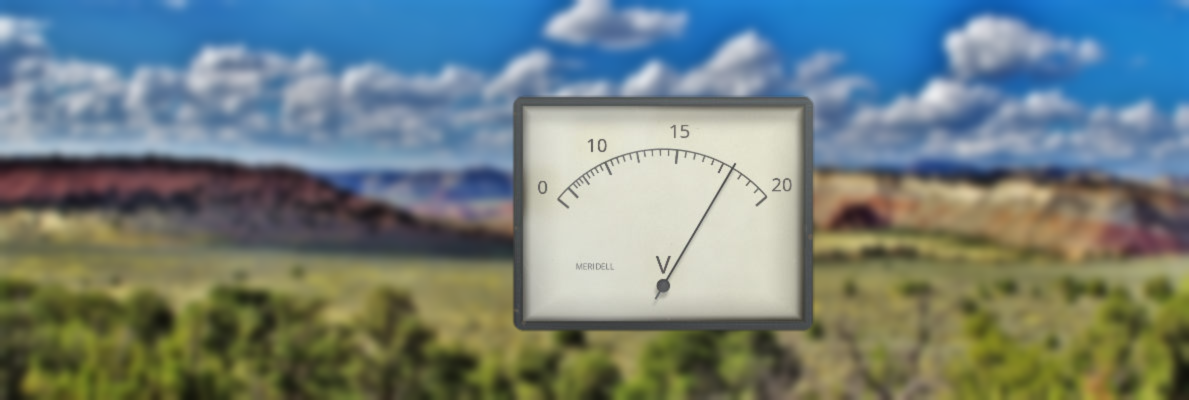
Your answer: 18 V
